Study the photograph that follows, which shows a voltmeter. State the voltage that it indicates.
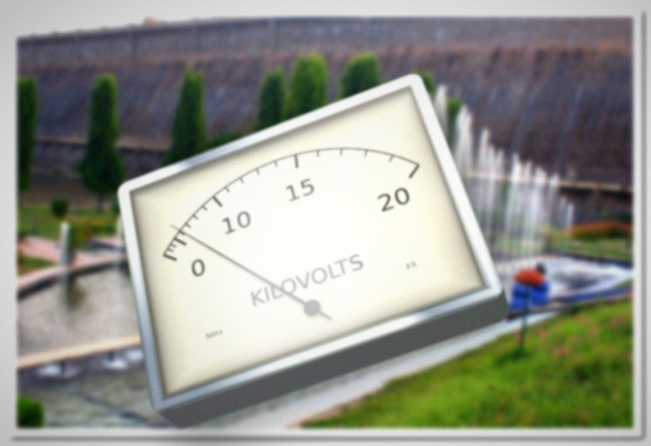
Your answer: 6 kV
